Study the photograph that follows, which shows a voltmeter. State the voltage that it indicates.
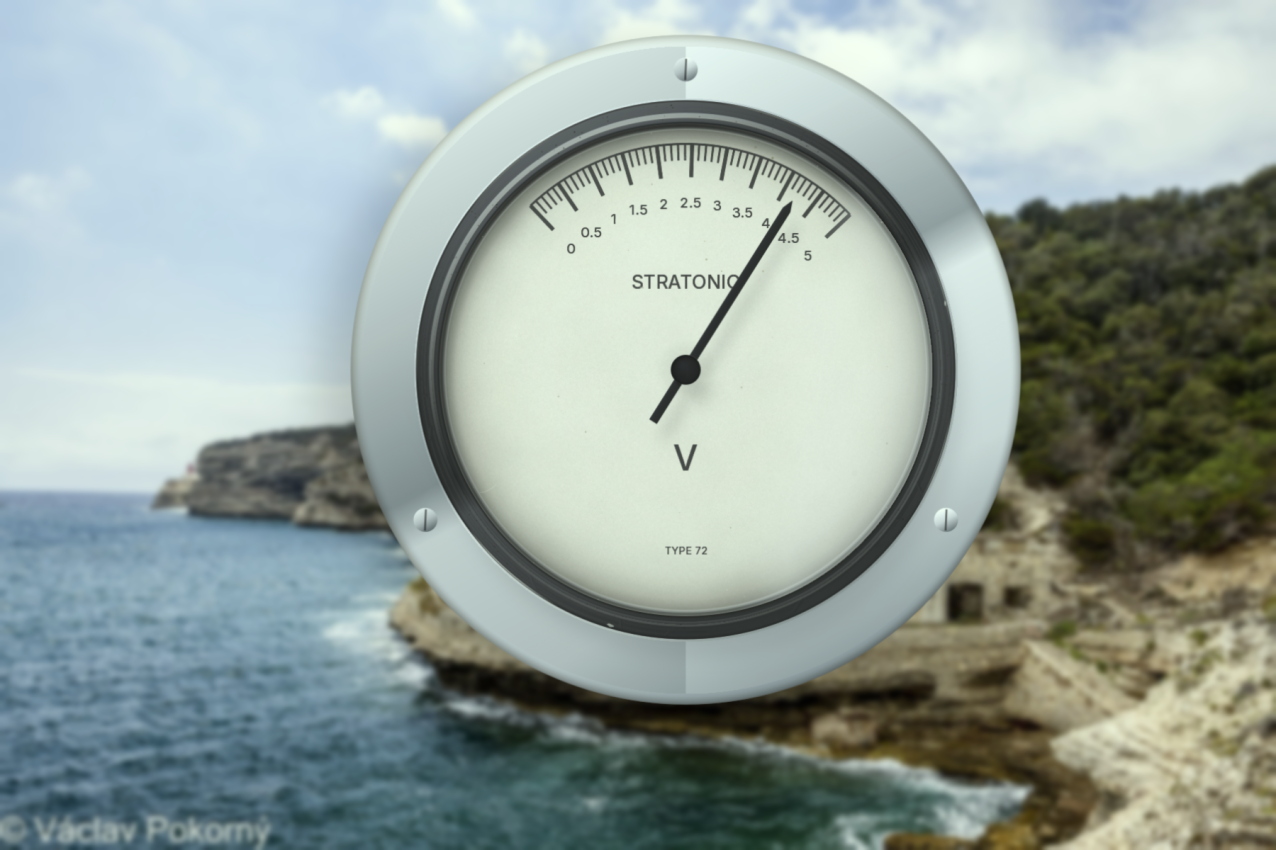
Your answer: 4.2 V
